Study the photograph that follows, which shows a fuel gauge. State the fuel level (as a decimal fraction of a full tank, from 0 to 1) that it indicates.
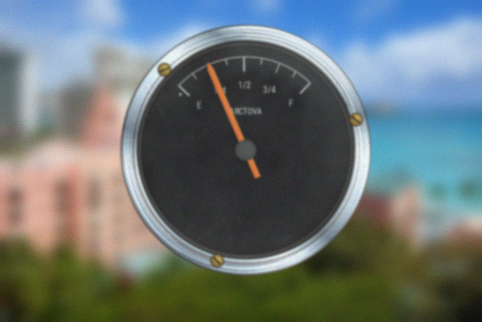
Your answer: 0.25
